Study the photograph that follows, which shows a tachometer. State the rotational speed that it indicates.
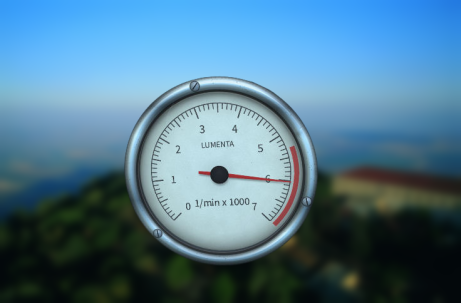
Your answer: 6000 rpm
